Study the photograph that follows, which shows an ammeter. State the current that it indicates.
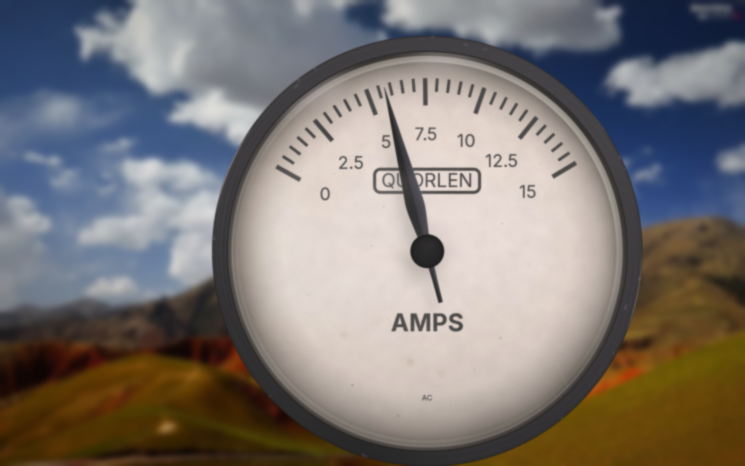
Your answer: 5.75 A
